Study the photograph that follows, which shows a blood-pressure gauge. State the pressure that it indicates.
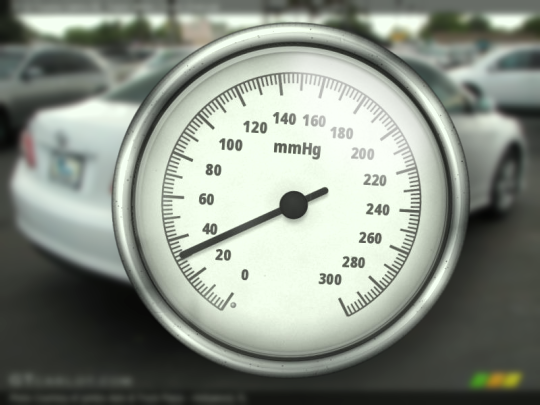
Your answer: 32 mmHg
